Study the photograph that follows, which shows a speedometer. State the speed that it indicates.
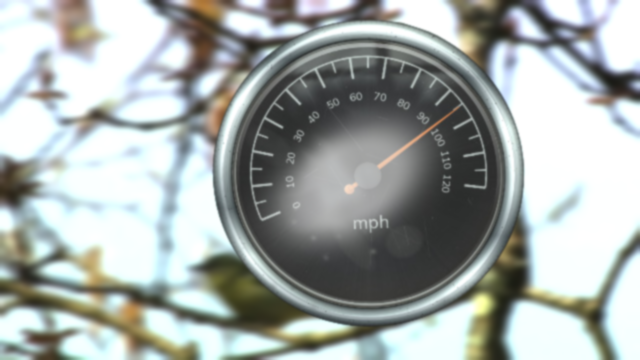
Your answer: 95 mph
